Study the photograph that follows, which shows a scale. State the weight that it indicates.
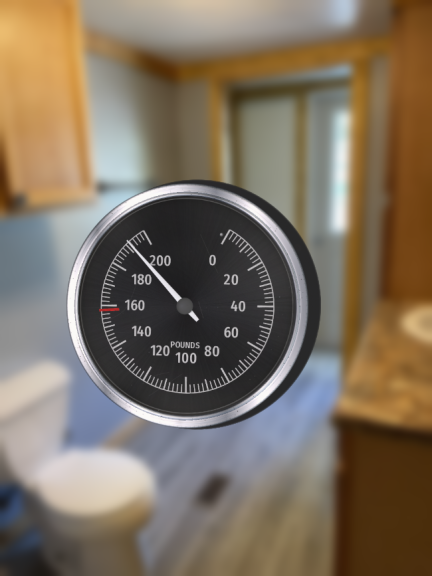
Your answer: 192 lb
